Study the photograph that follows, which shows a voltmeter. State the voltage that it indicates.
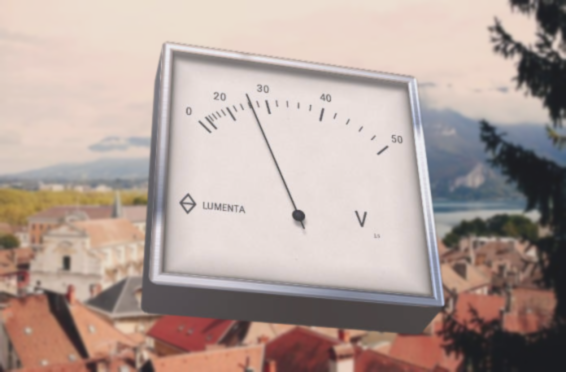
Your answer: 26 V
